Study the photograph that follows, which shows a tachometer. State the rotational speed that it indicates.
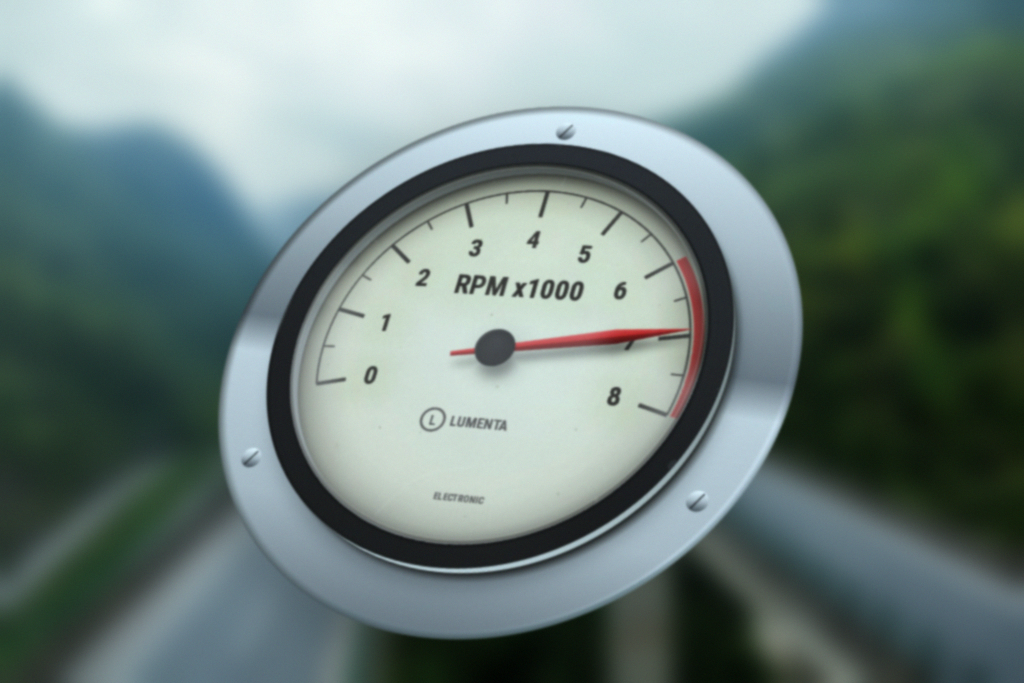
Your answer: 7000 rpm
